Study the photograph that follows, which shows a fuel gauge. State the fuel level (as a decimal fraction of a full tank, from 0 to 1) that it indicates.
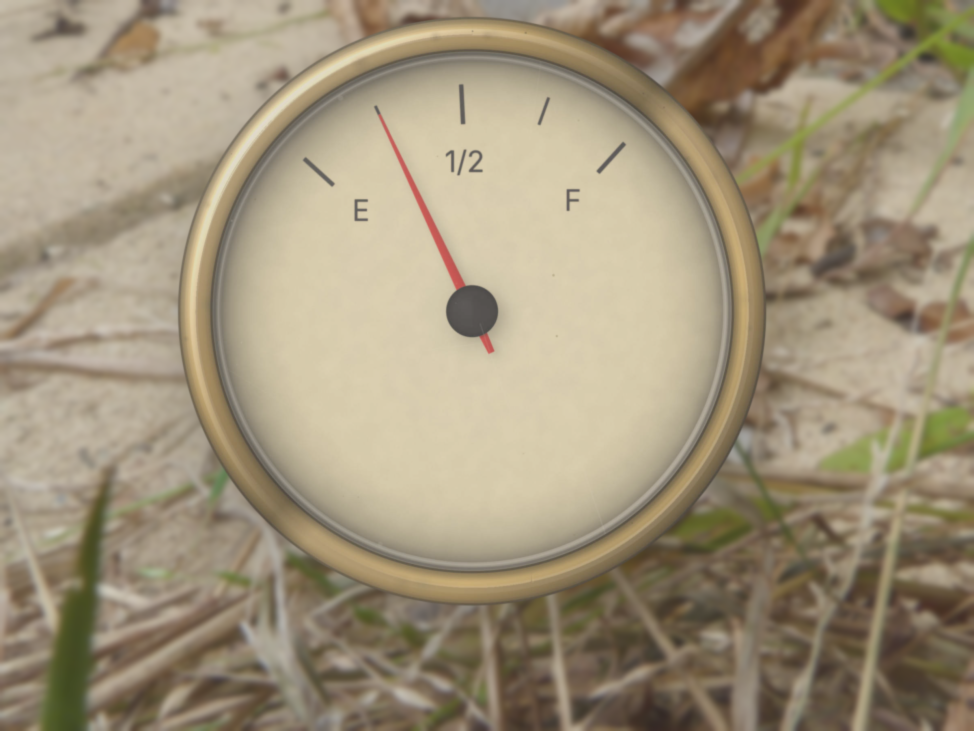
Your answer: 0.25
